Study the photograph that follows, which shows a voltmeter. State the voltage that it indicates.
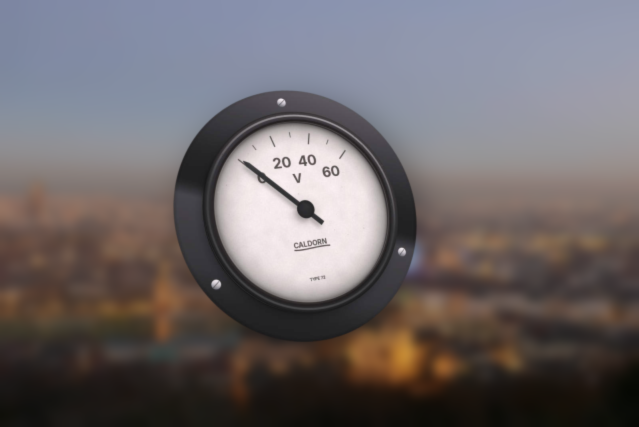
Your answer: 0 V
